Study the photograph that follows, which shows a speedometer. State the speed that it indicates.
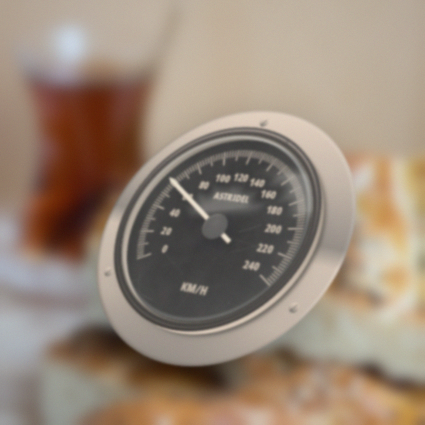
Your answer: 60 km/h
